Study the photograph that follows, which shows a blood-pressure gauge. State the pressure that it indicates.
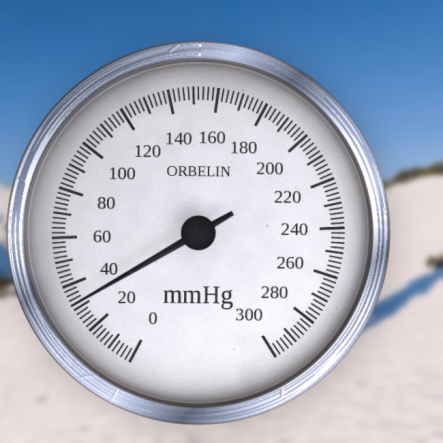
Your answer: 32 mmHg
